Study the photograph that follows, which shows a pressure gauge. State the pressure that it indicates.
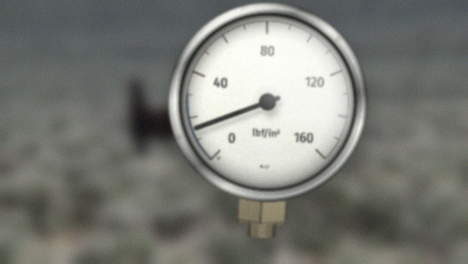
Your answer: 15 psi
